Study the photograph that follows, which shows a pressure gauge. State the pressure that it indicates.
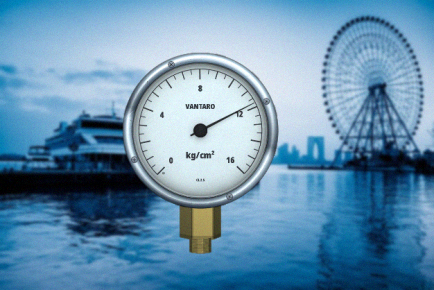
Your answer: 11.75 kg/cm²
